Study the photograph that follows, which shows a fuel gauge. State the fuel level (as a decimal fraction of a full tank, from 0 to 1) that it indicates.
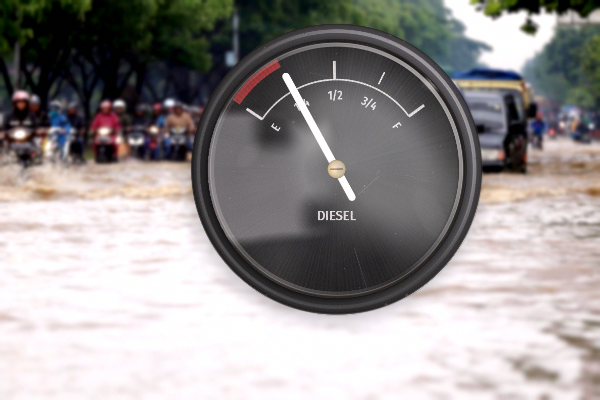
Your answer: 0.25
